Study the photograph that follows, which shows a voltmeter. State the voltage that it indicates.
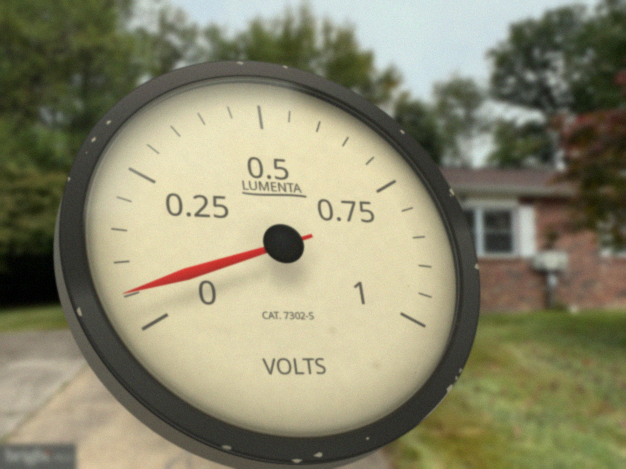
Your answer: 0.05 V
